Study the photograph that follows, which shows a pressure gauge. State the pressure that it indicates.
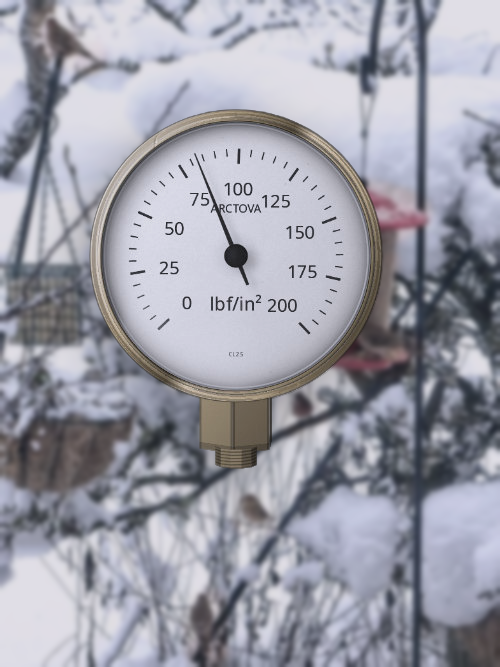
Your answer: 82.5 psi
